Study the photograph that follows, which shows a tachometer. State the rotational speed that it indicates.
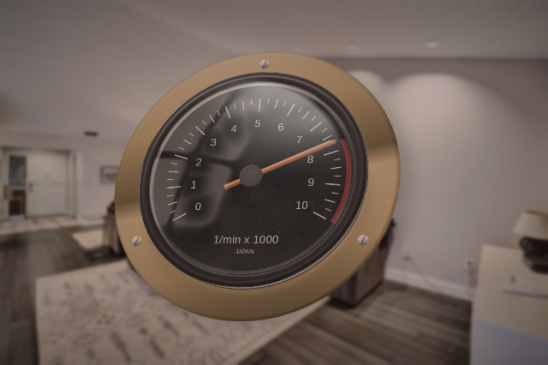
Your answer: 7750 rpm
